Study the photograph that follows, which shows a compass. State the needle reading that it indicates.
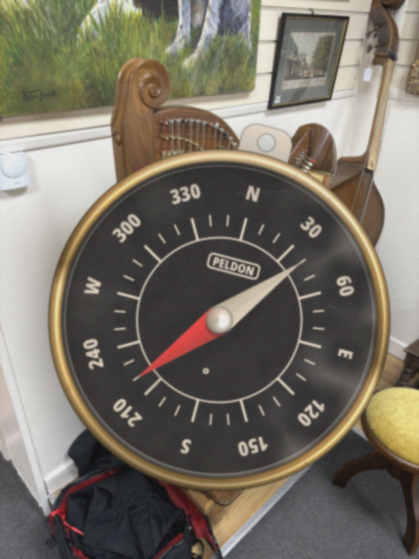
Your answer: 220 °
